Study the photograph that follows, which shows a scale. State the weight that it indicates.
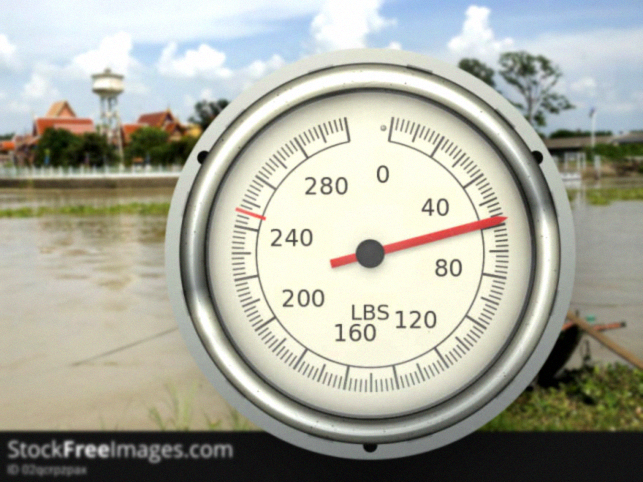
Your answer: 58 lb
